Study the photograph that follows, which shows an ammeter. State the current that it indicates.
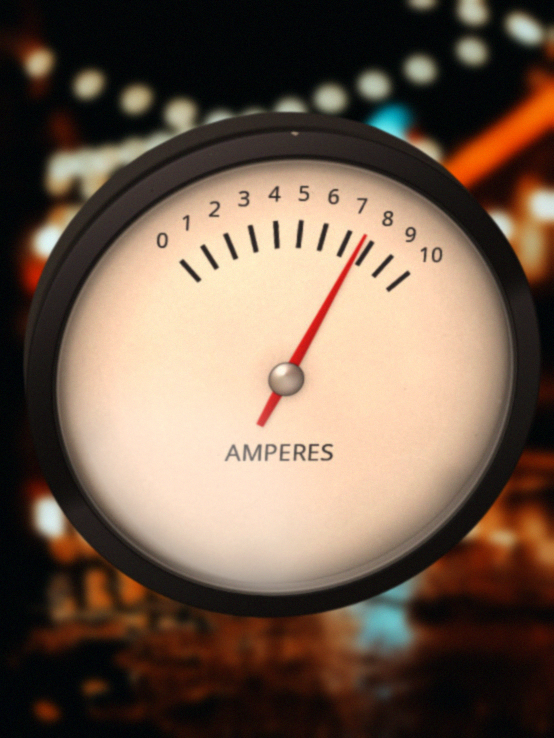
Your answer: 7.5 A
